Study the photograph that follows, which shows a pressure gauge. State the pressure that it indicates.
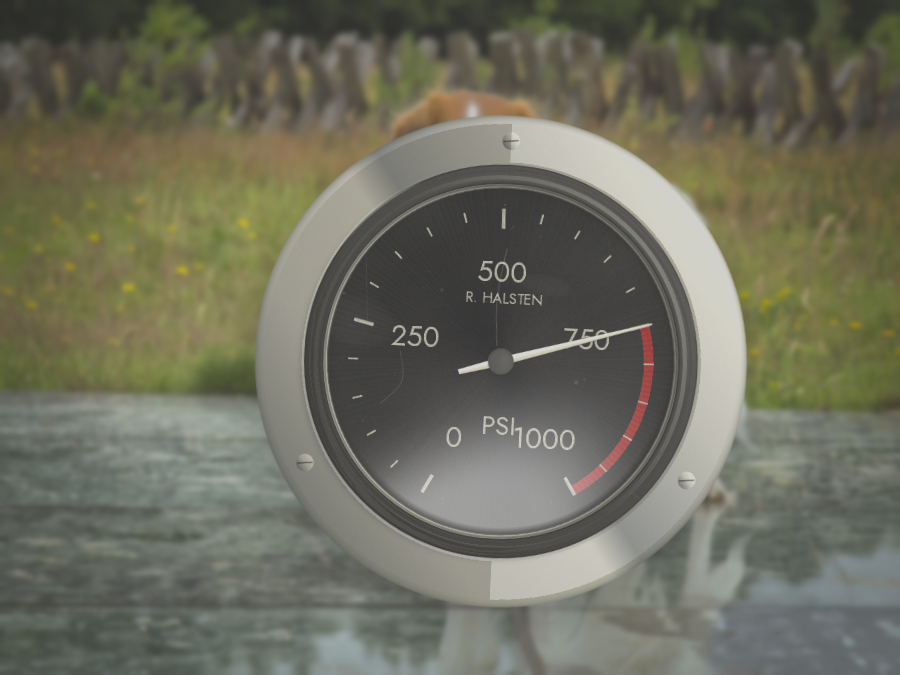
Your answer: 750 psi
